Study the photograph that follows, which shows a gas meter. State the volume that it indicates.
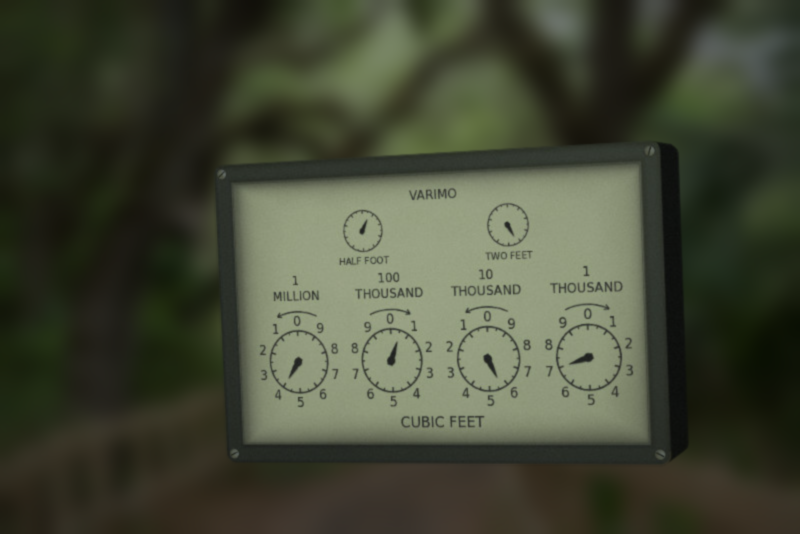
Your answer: 405700 ft³
